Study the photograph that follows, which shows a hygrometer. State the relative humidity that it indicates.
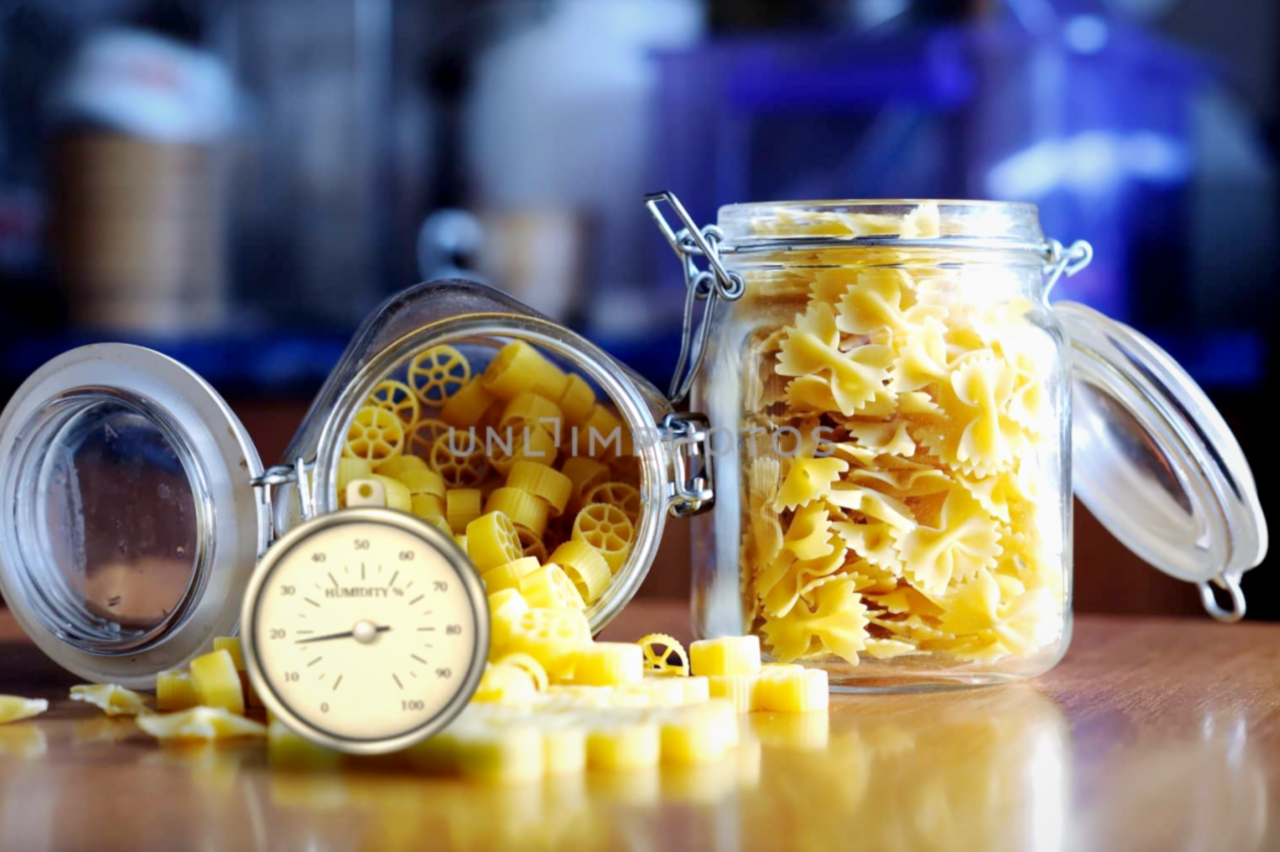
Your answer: 17.5 %
